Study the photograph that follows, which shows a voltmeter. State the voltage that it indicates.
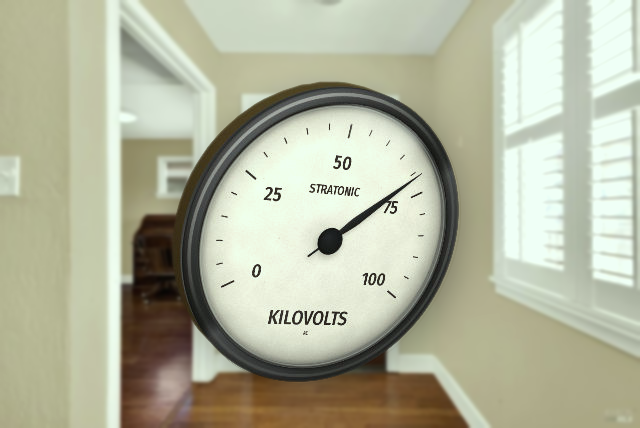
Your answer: 70 kV
